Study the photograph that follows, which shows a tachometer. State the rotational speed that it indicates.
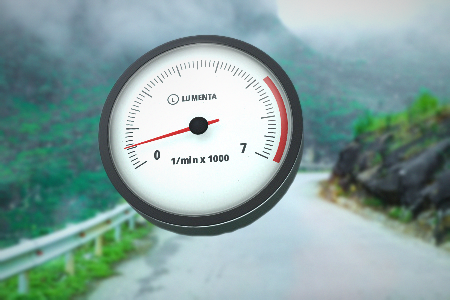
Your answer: 500 rpm
